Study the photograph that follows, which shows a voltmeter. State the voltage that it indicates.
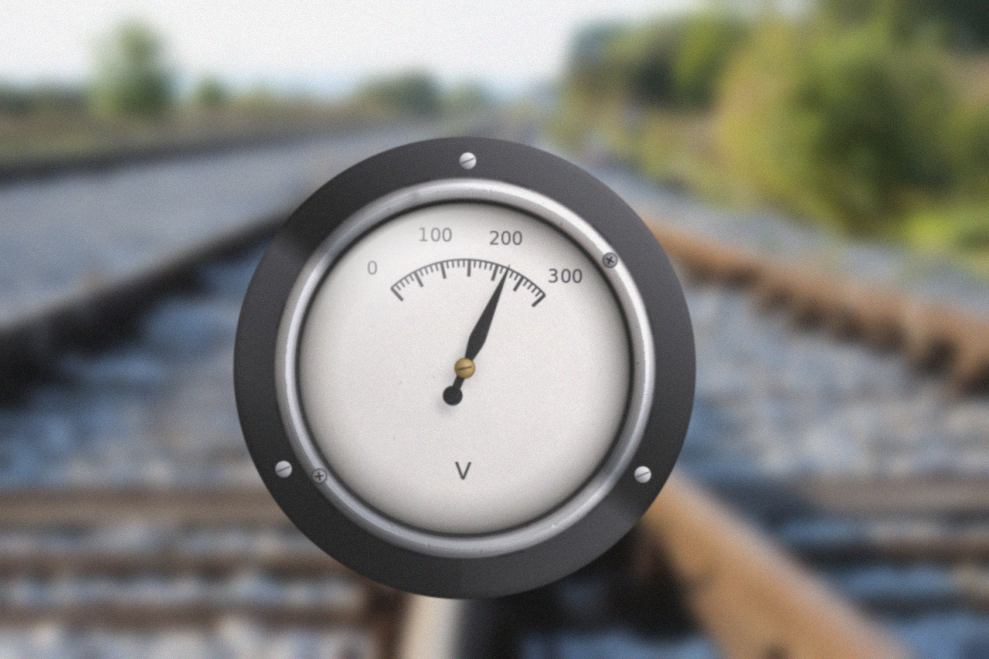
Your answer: 220 V
